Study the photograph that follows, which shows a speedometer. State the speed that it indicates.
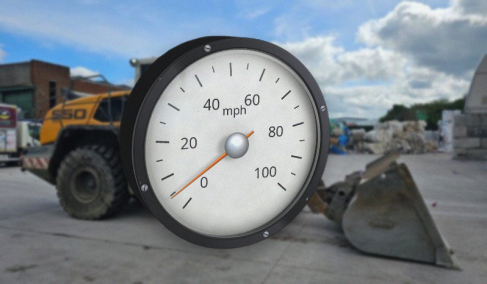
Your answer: 5 mph
